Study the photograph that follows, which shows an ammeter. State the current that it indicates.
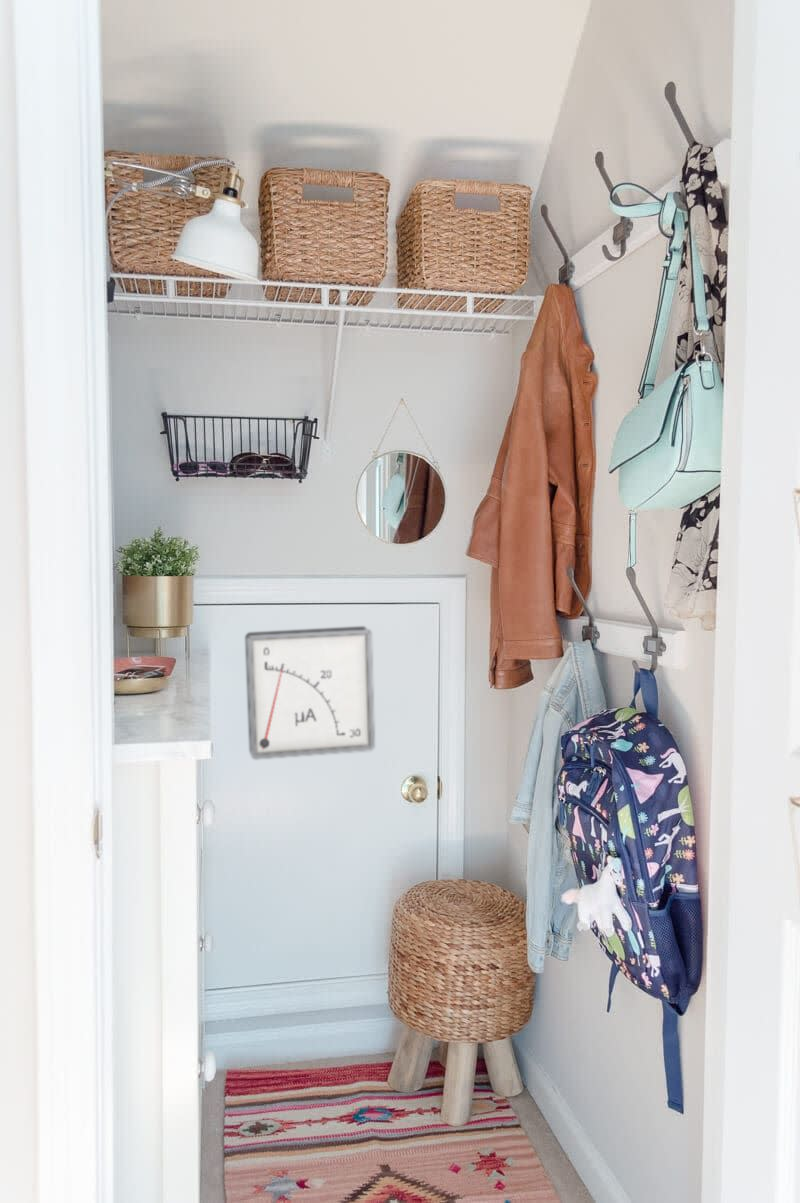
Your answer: 10 µA
